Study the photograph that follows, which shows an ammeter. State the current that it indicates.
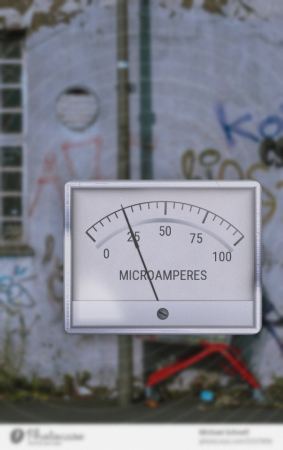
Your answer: 25 µA
